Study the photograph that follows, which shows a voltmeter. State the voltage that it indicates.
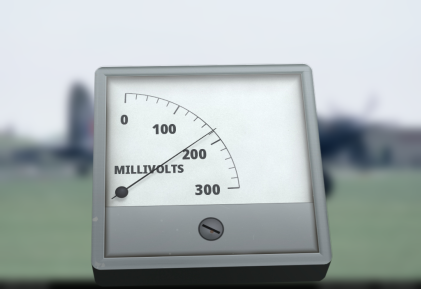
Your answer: 180 mV
